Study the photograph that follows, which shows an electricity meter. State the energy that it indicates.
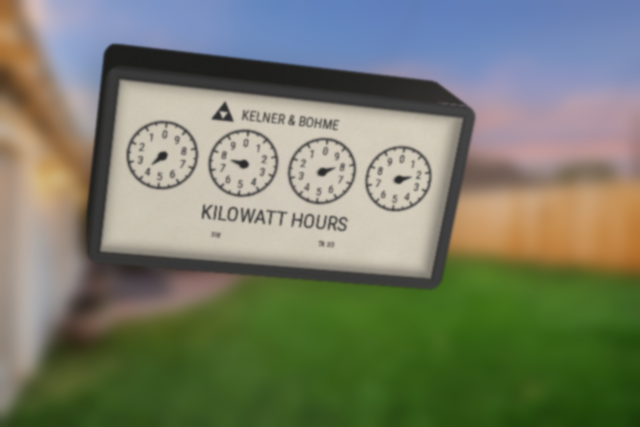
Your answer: 3782 kWh
